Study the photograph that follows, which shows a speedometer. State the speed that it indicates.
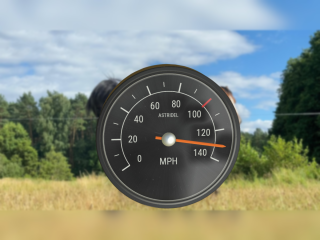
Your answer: 130 mph
